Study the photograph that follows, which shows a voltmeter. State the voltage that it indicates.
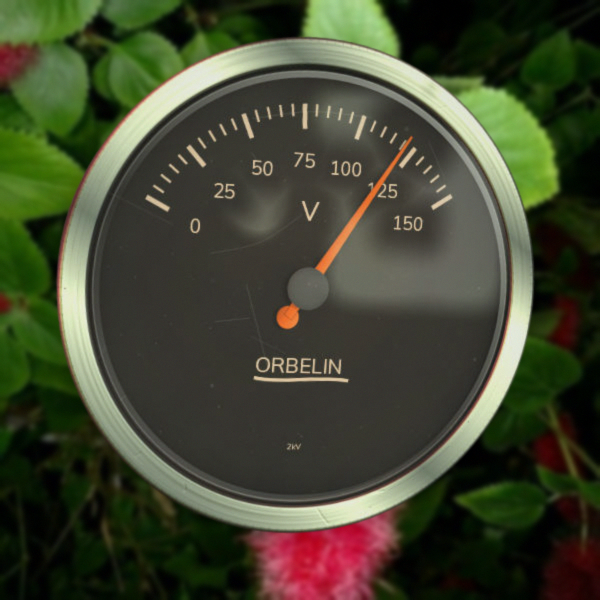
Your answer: 120 V
